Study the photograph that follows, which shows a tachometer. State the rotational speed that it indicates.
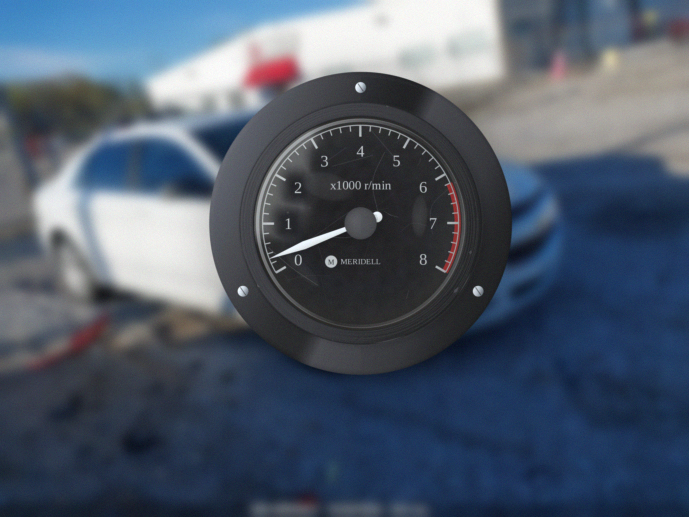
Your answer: 300 rpm
